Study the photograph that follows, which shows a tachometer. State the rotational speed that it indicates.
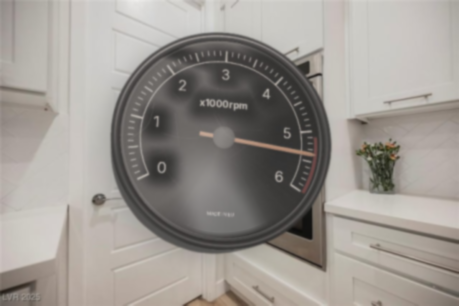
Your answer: 5400 rpm
